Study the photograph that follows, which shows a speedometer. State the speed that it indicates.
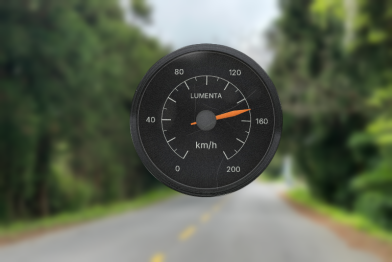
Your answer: 150 km/h
